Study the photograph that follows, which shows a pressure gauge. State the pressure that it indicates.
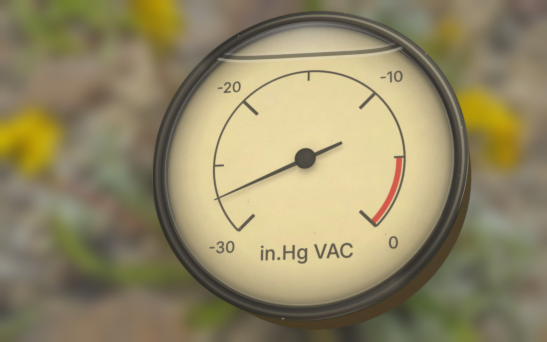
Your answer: -27.5 inHg
